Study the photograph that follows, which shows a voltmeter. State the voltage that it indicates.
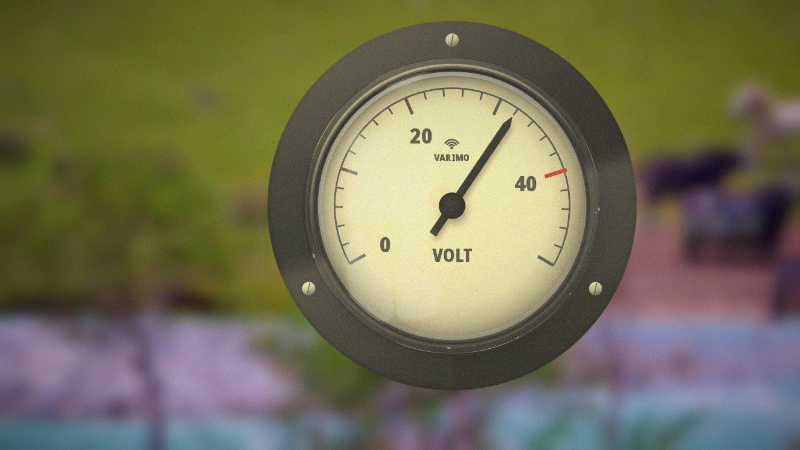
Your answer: 32 V
